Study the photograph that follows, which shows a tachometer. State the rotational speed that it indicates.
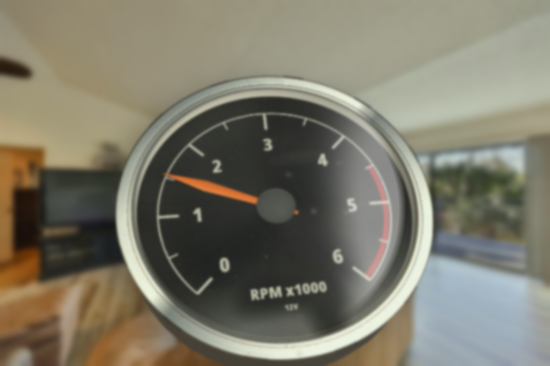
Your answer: 1500 rpm
